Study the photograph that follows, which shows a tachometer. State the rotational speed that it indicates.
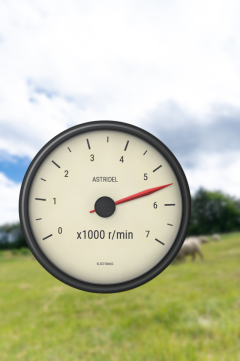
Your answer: 5500 rpm
